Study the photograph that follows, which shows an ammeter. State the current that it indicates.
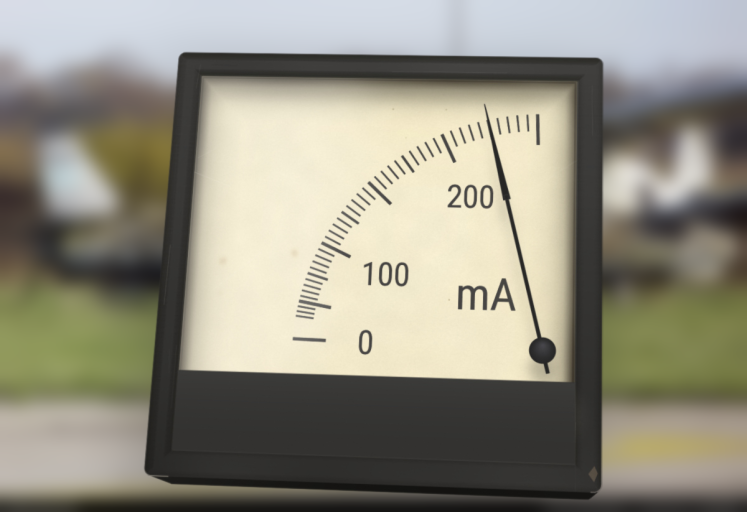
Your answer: 225 mA
